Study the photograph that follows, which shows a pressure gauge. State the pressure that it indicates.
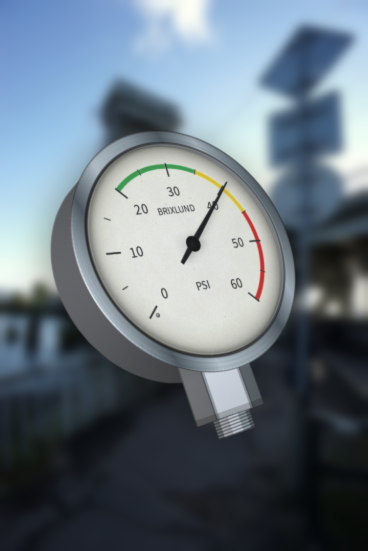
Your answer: 40 psi
